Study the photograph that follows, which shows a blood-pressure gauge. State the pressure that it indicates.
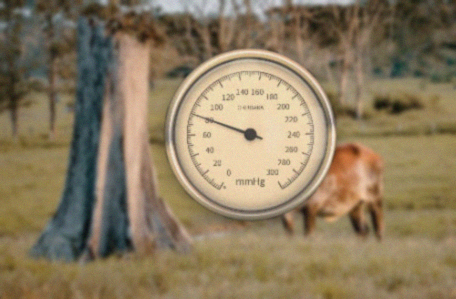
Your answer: 80 mmHg
